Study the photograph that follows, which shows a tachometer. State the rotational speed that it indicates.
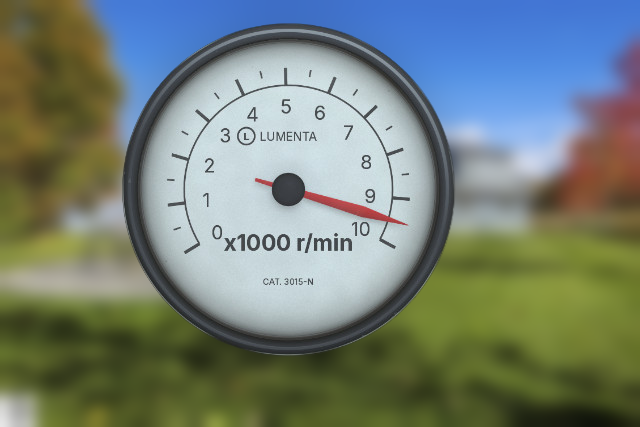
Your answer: 9500 rpm
